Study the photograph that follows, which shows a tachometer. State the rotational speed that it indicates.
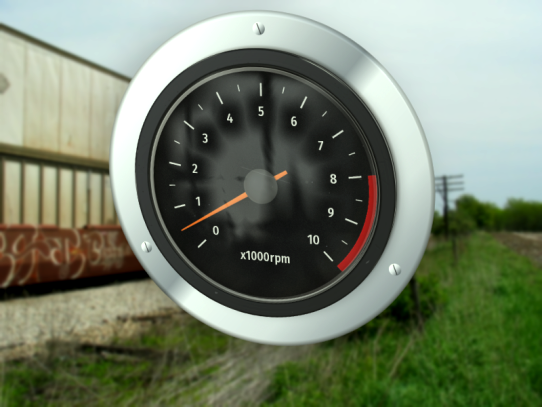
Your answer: 500 rpm
